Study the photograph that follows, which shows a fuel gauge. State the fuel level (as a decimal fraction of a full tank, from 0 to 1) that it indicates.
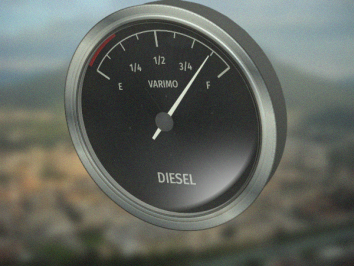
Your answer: 0.875
